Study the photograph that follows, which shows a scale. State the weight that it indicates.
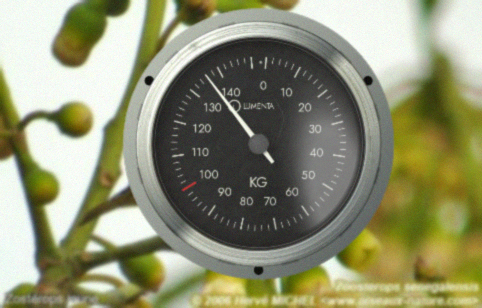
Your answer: 136 kg
